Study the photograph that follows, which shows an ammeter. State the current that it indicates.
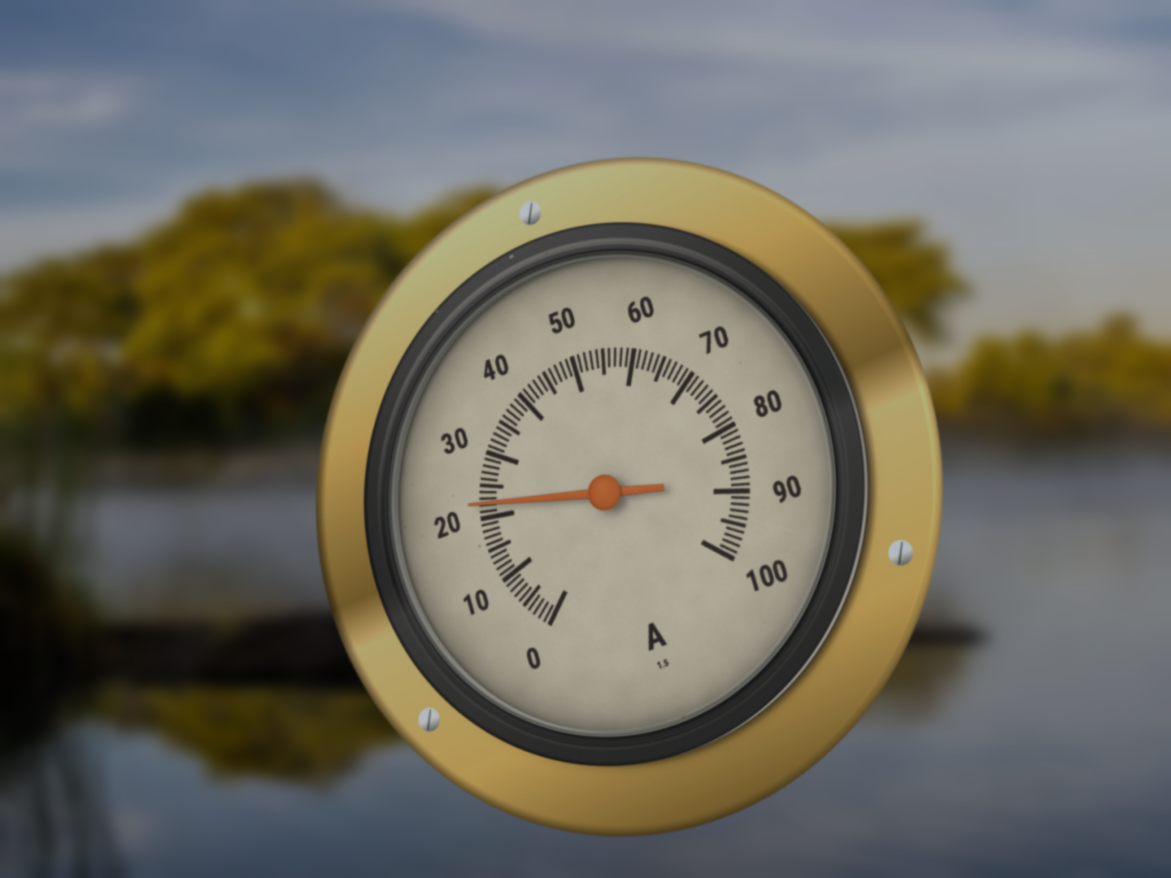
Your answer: 22 A
